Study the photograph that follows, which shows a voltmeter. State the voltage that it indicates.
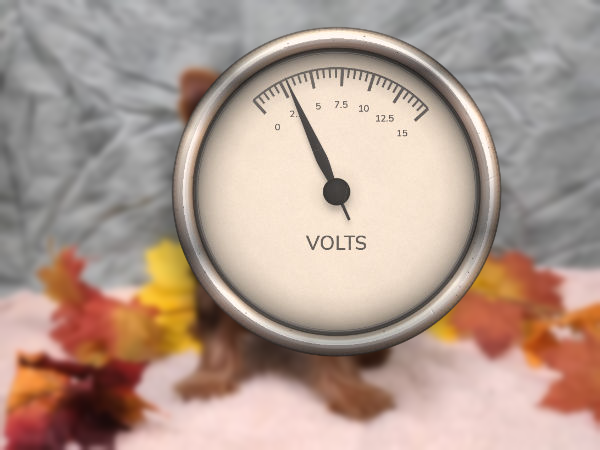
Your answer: 3 V
